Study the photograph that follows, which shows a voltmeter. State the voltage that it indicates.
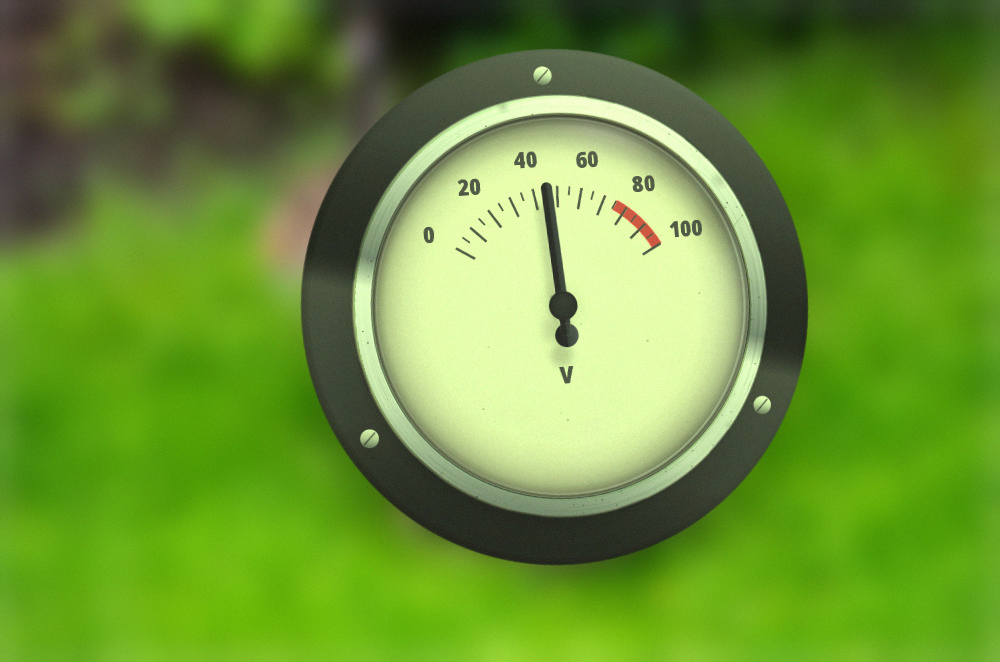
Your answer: 45 V
